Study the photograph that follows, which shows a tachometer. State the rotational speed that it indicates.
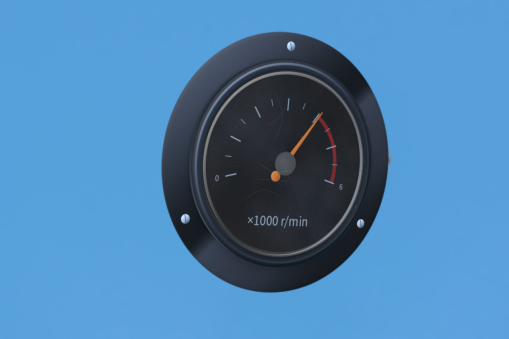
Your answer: 4000 rpm
